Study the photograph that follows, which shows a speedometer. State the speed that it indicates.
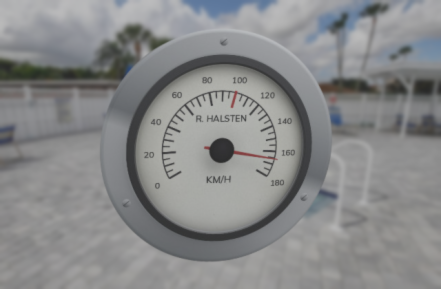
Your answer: 165 km/h
